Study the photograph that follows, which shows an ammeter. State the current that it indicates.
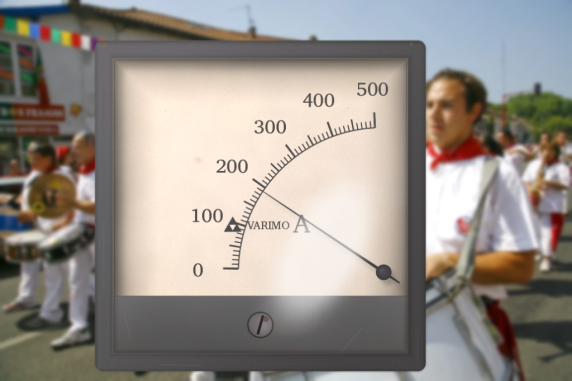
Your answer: 190 A
